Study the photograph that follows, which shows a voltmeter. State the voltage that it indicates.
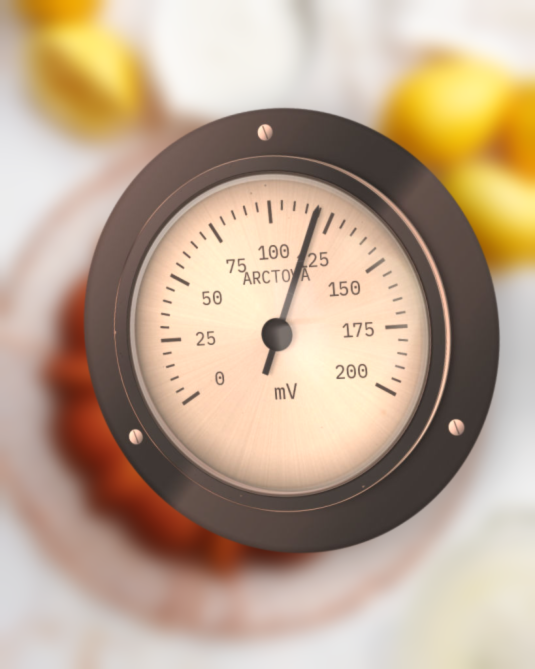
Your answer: 120 mV
